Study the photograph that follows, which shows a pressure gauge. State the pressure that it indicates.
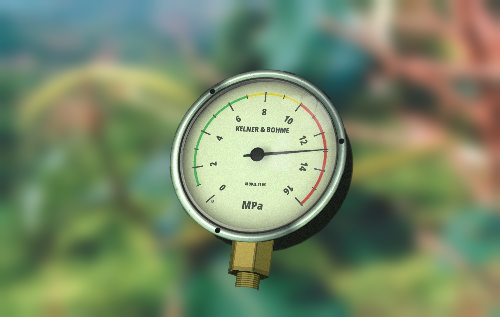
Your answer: 13 MPa
